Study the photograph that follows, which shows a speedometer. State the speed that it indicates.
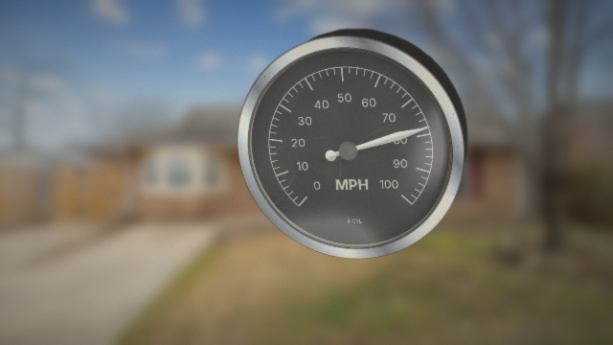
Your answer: 78 mph
